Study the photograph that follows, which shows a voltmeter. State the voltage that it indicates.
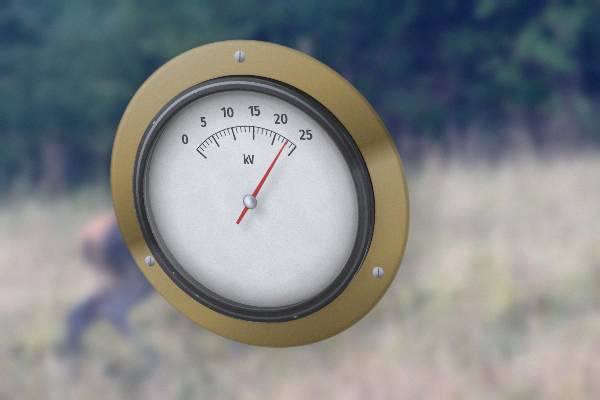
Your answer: 23 kV
